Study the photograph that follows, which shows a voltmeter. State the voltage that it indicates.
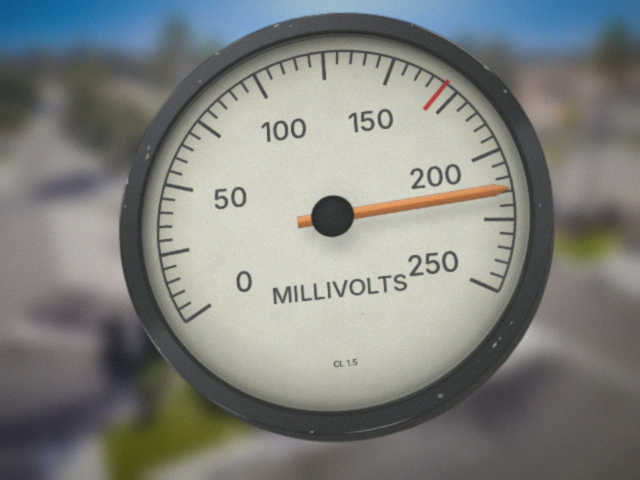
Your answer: 215 mV
